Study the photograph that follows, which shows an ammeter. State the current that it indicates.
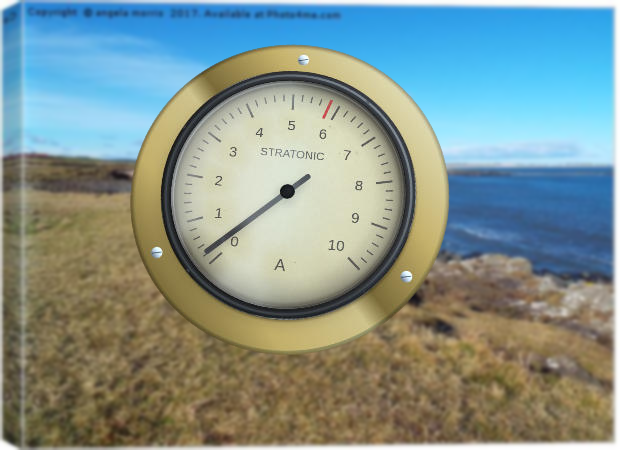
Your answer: 0.2 A
